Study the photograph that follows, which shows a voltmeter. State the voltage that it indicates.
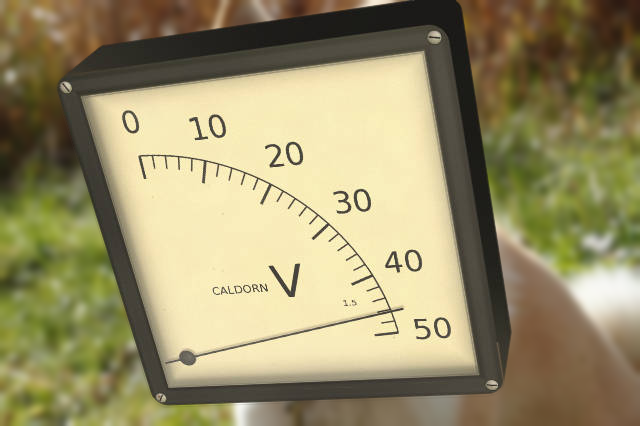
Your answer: 46 V
